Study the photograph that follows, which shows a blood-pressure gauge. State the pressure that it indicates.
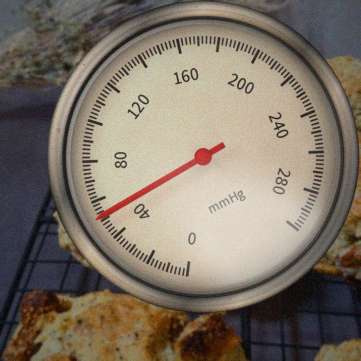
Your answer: 52 mmHg
